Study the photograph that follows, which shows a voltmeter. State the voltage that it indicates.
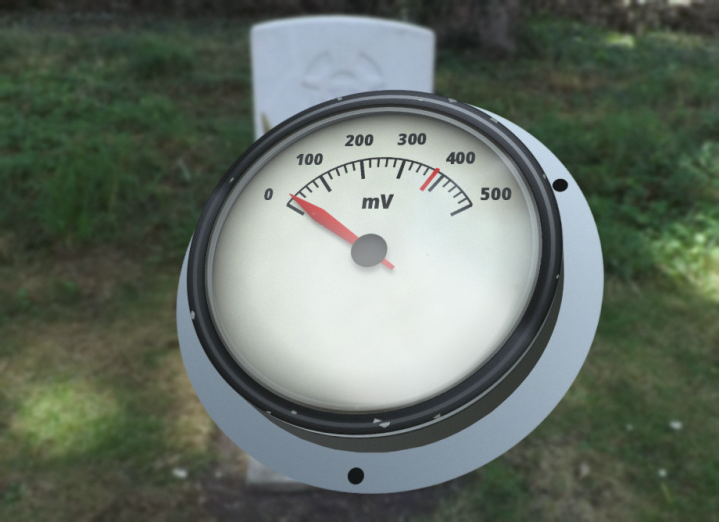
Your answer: 20 mV
